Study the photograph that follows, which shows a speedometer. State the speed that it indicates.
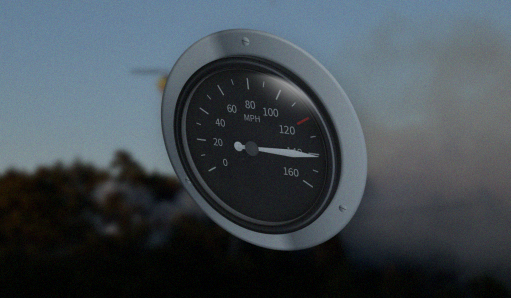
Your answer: 140 mph
